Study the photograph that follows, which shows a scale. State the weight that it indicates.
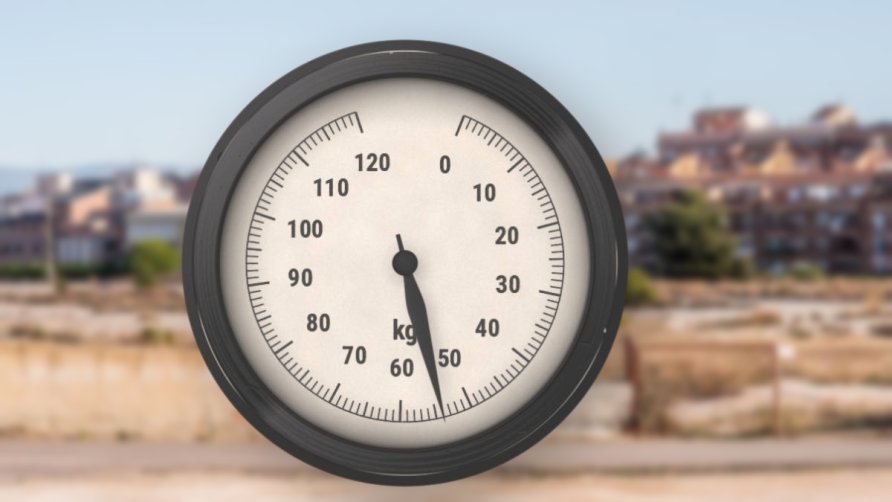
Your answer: 54 kg
